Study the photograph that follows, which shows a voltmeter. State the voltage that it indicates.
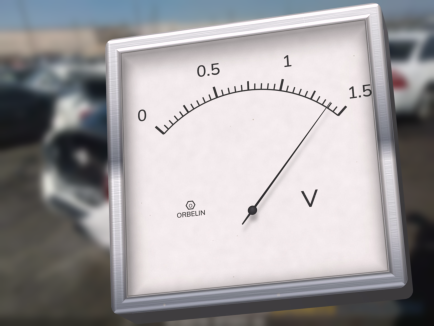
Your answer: 1.4 V
